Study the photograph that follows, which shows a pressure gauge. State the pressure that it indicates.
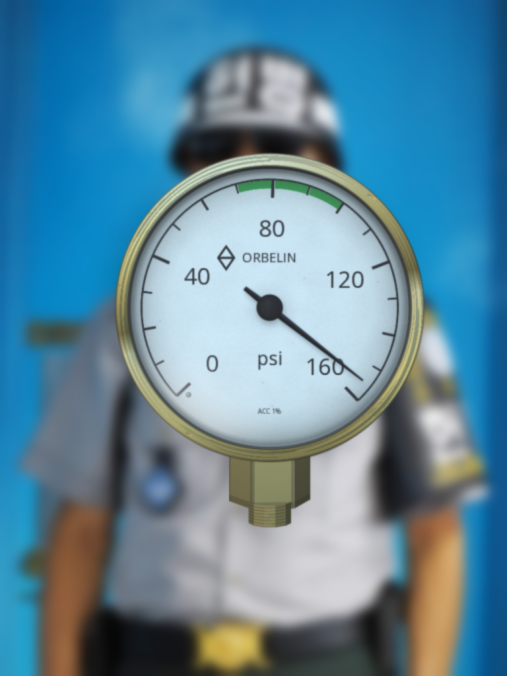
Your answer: 155 psi
